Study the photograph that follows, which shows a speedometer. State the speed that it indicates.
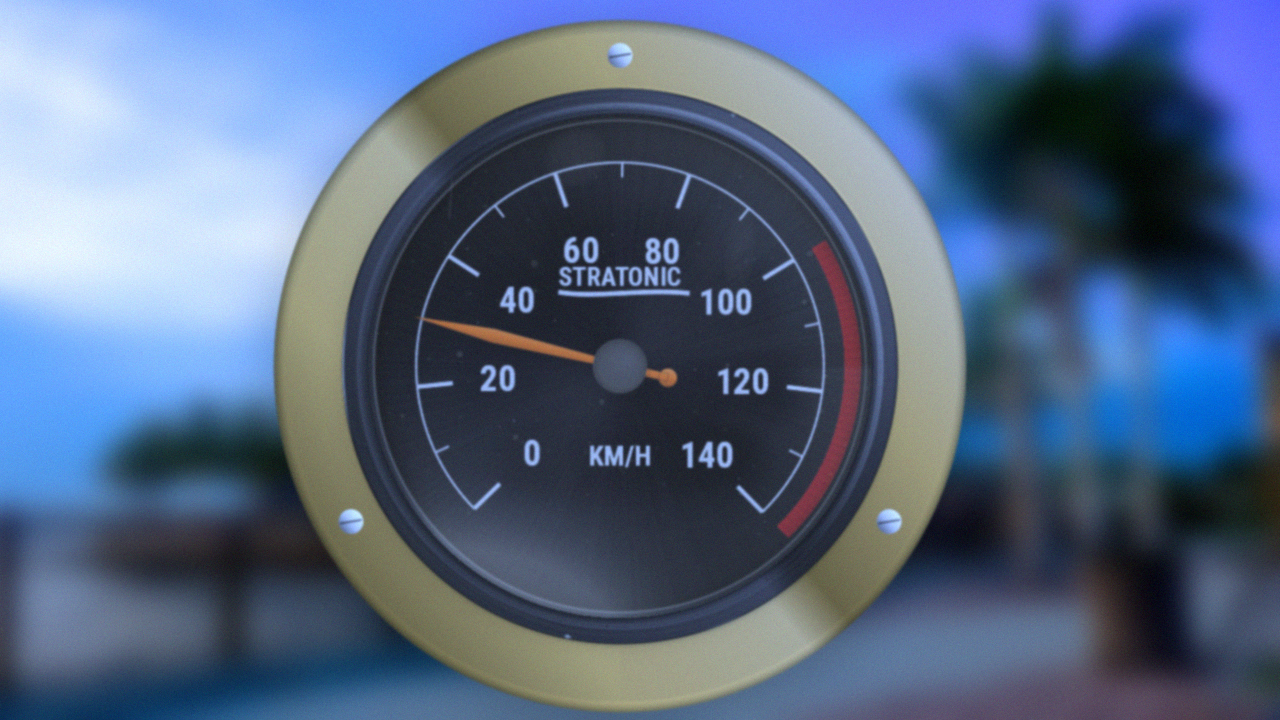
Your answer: 30 km/h
